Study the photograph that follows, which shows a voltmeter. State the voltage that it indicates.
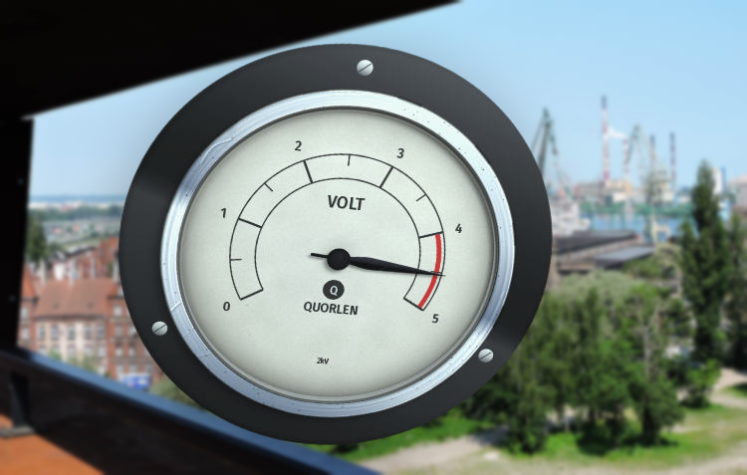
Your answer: 4.5 V
